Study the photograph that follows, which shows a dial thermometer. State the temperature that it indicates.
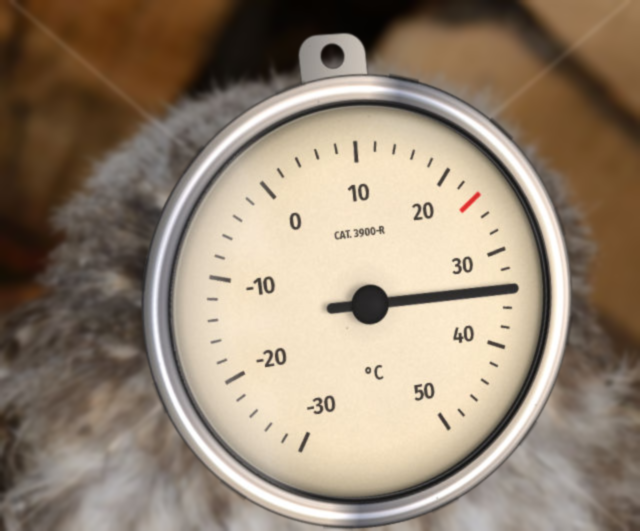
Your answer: 34 °C
